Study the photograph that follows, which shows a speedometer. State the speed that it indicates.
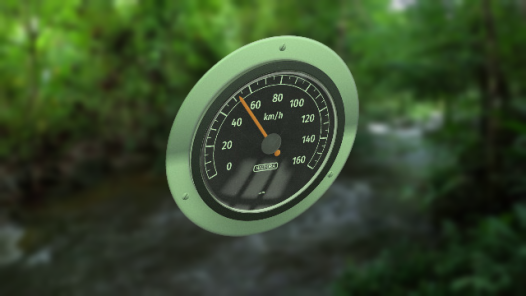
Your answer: 52.5 km/h
